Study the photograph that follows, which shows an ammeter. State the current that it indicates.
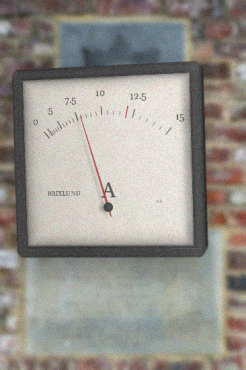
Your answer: 8 A
